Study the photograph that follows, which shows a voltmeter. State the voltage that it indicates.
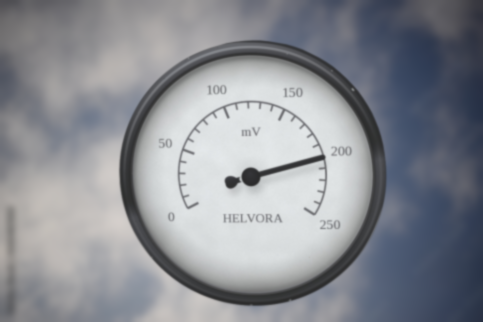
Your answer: 200 mV
